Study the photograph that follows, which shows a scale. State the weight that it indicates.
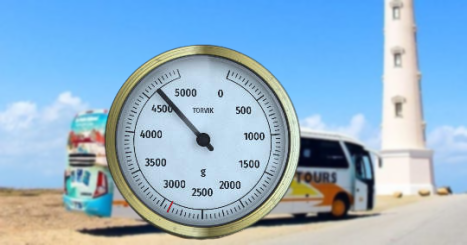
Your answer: 4650 g
